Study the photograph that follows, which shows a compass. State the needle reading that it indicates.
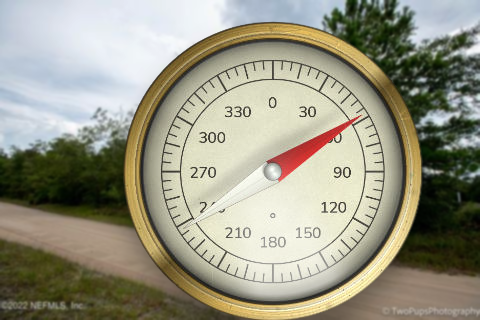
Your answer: 57.5 °
